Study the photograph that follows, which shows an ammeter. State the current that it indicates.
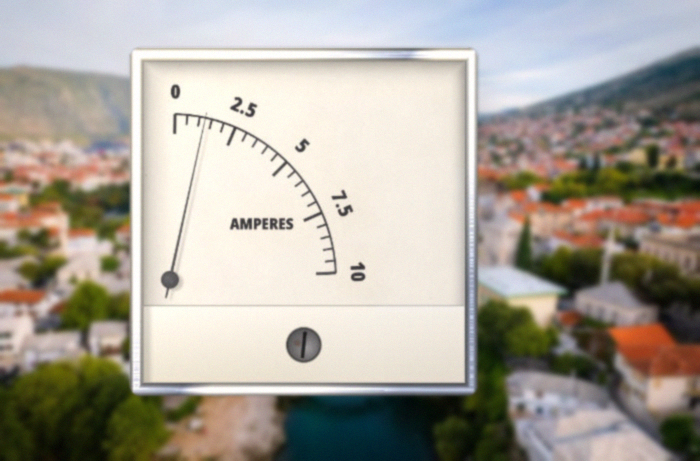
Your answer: 1.25 A
